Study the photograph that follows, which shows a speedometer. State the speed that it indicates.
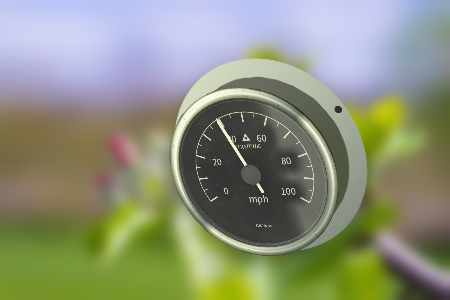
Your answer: 40 mph
